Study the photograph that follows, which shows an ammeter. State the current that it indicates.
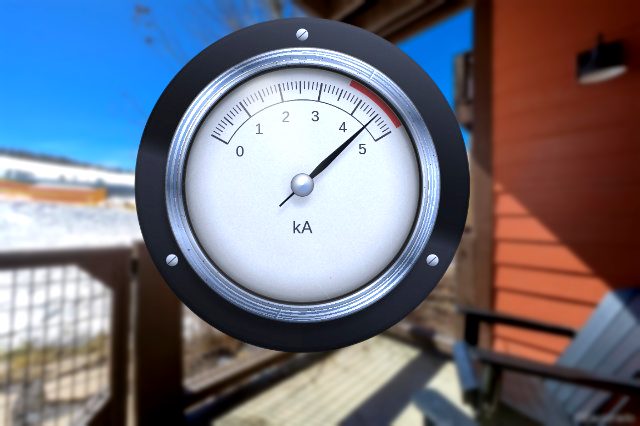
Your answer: 4.5 kA
